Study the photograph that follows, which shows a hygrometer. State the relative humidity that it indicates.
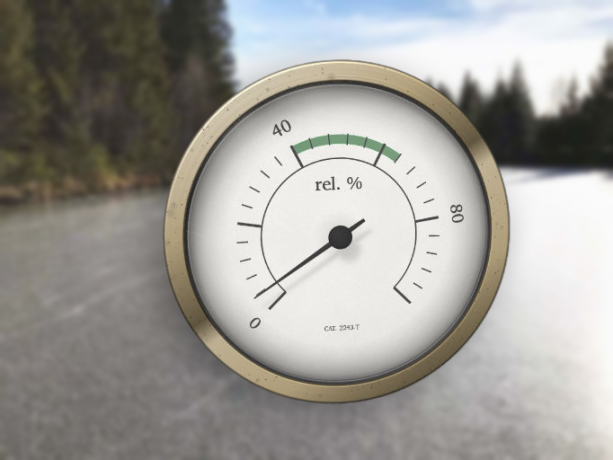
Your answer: 4 %
